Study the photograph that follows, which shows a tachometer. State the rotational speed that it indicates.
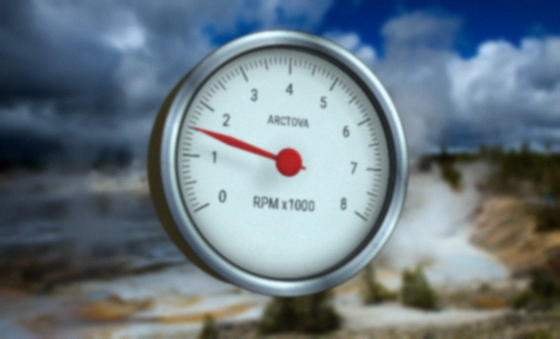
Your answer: 1500 rpm
